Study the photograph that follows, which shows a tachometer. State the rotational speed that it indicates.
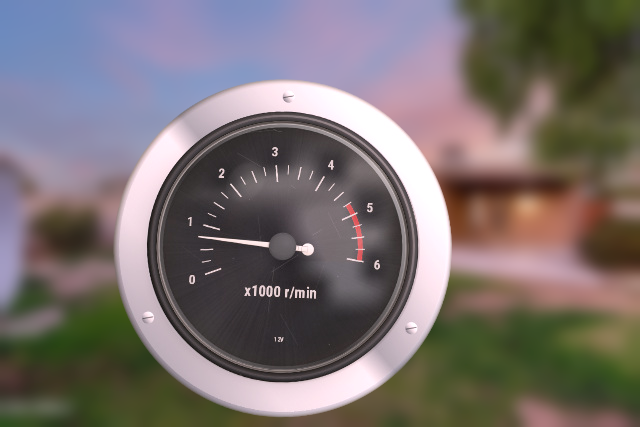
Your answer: 750 rpm
